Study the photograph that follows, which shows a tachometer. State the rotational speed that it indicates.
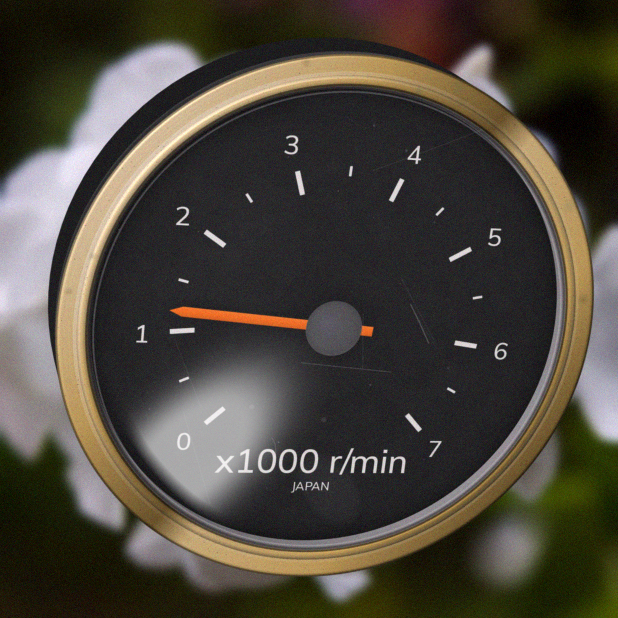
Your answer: 1250 rpm
